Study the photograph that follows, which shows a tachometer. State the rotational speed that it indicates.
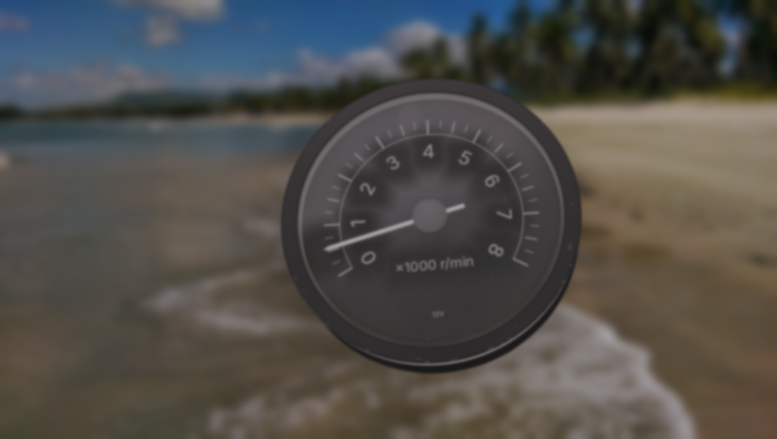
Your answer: 500 rpm
